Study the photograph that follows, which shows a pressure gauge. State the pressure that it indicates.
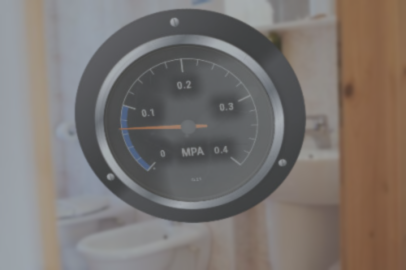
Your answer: 0.07 MPa
